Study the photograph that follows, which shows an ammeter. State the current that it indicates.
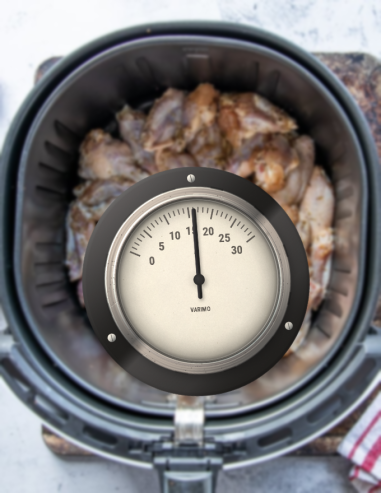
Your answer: 16 A
